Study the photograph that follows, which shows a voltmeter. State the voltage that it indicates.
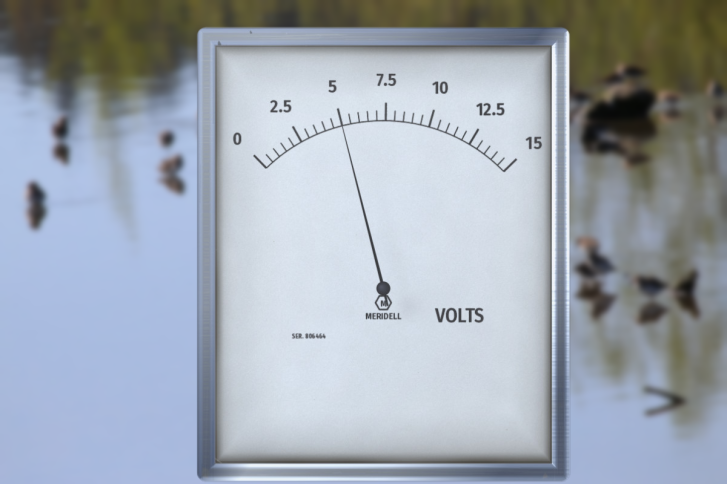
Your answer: 5 V
